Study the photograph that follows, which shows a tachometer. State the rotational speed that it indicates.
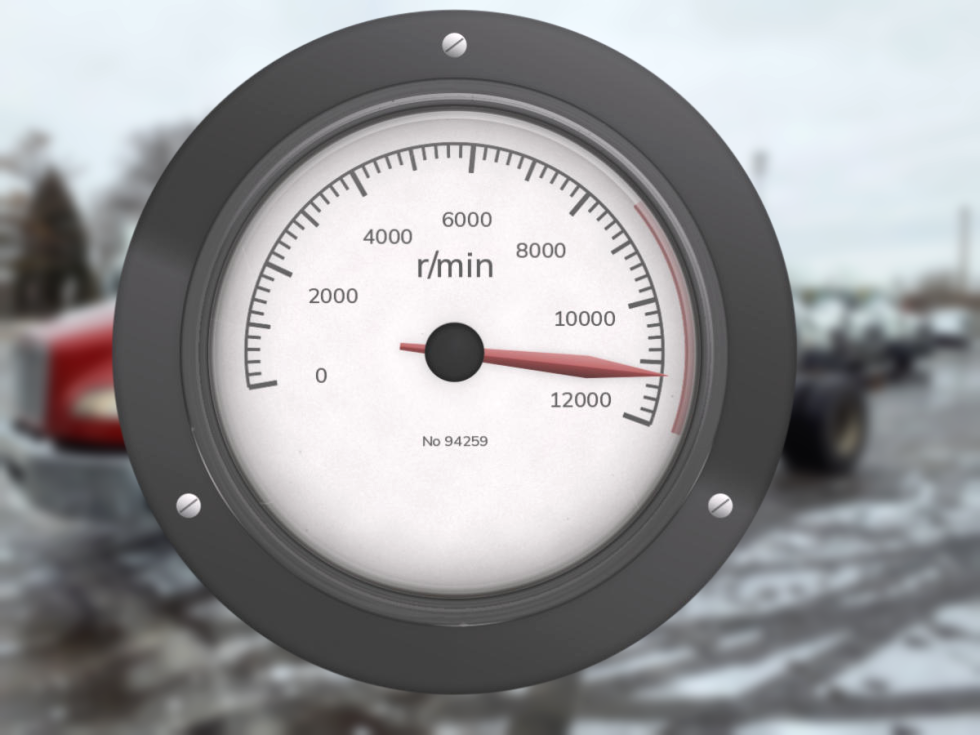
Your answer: 11200 rpm
